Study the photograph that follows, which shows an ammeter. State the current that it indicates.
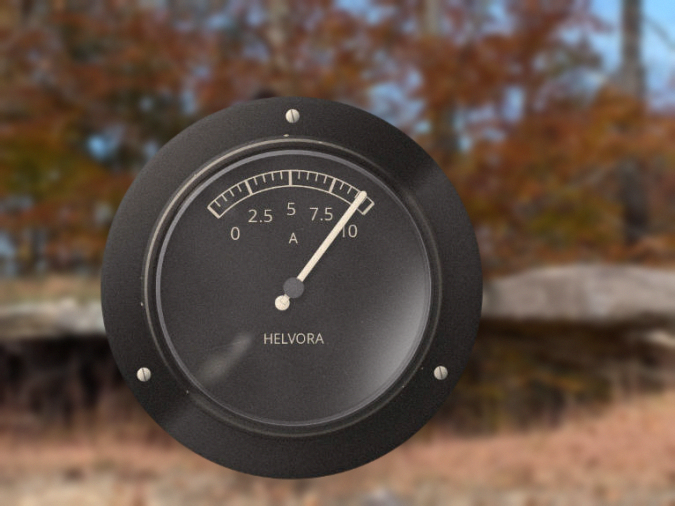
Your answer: 9.25 A
